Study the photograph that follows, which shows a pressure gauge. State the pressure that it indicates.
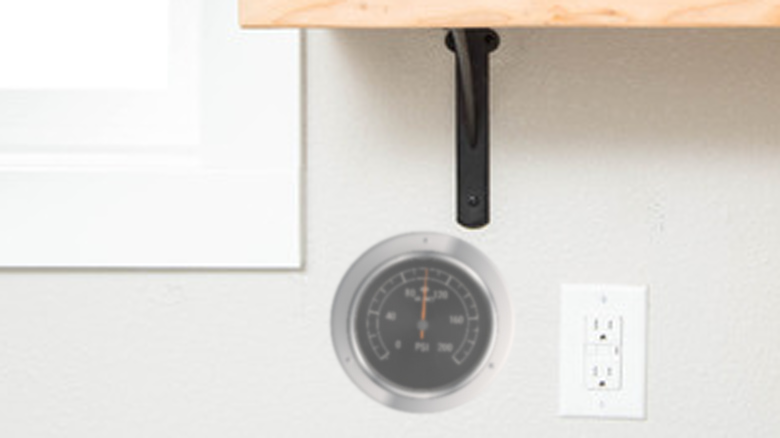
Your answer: 100 psi
